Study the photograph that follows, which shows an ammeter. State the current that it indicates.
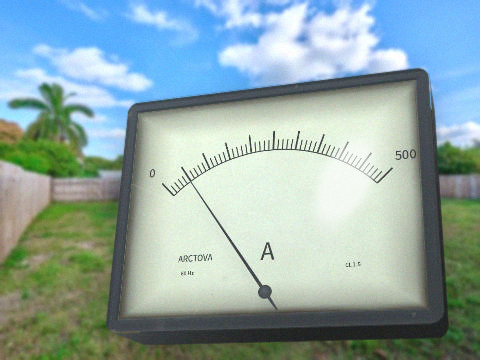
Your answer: 50 A
